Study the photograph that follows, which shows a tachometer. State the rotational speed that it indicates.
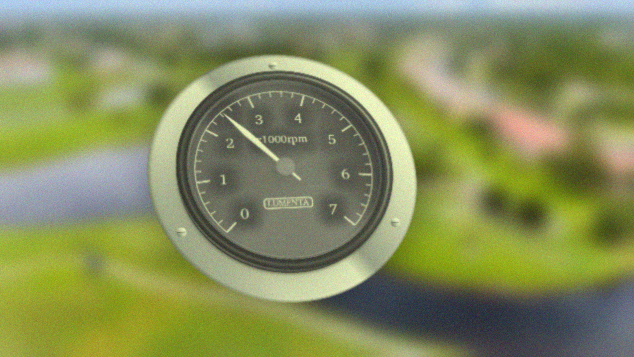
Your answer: 2400 rpm
